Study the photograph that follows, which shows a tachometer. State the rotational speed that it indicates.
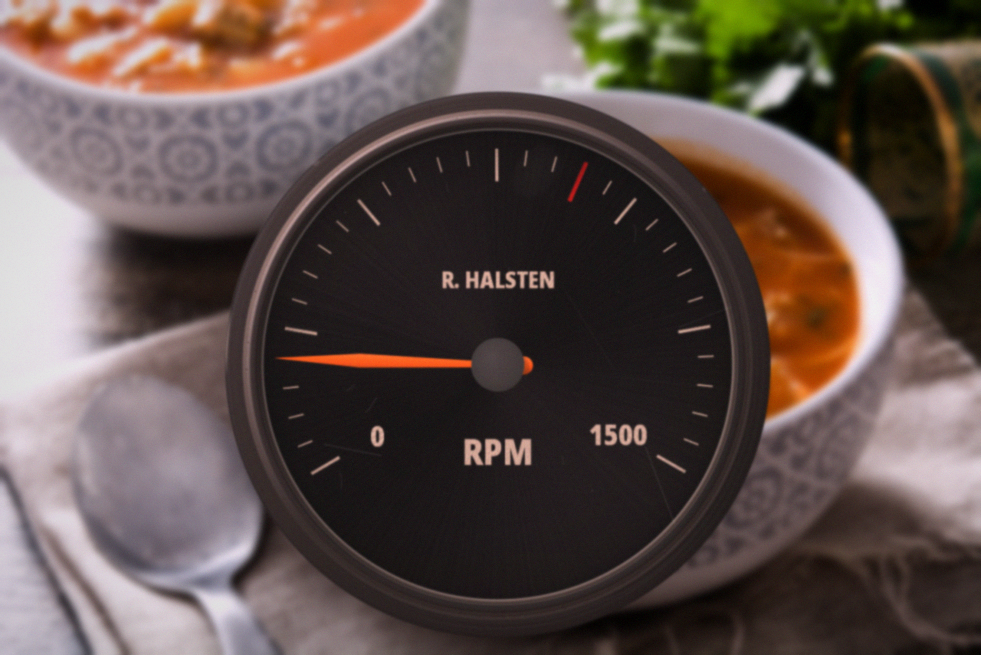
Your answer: 200 rpm
